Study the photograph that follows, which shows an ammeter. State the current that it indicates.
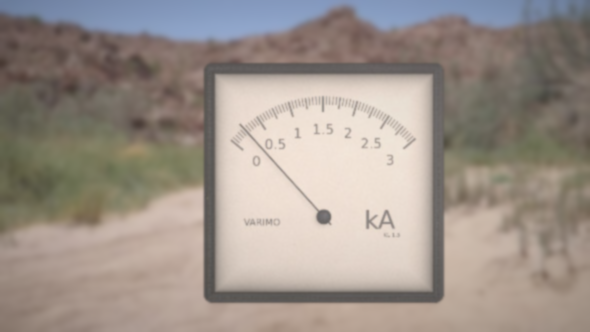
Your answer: 0.25 kA
